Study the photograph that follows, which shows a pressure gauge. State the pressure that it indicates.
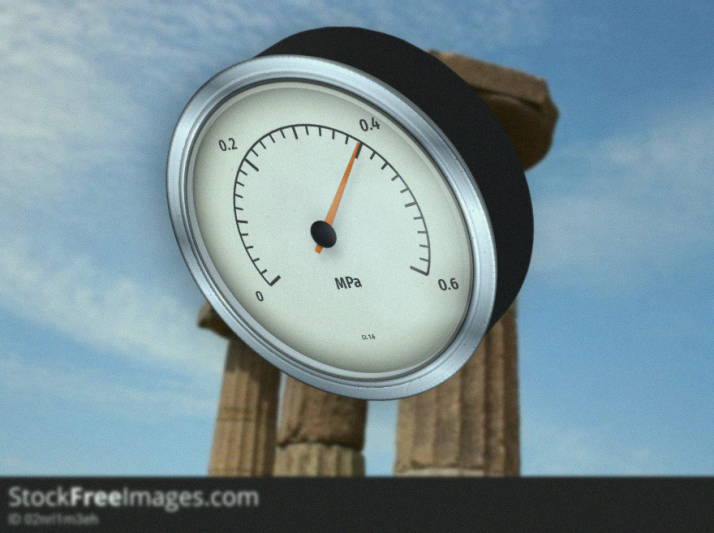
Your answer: 0.4 MPa
